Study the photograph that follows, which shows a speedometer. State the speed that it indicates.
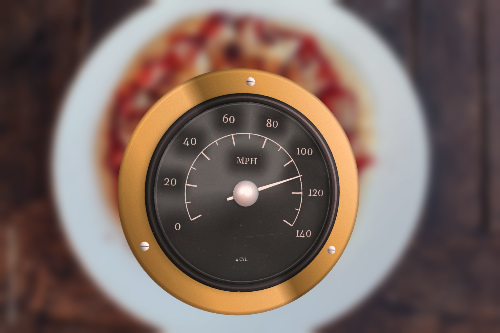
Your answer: 110 mph
